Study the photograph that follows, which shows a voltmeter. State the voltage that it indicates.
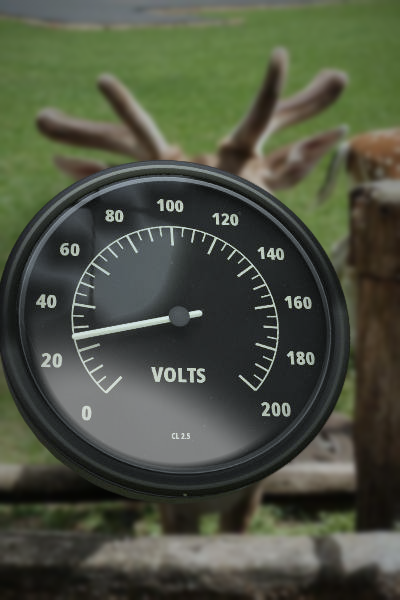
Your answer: 25 V
